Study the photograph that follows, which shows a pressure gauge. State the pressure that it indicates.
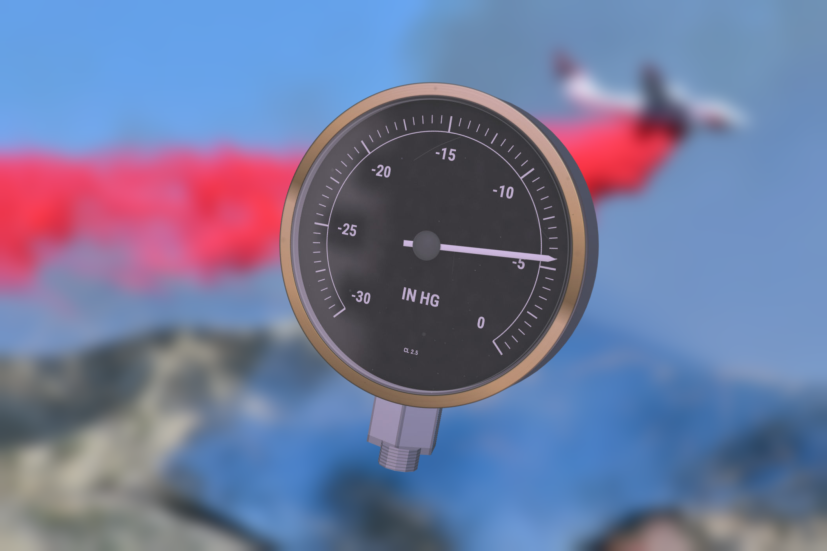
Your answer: -5.5 inHg
